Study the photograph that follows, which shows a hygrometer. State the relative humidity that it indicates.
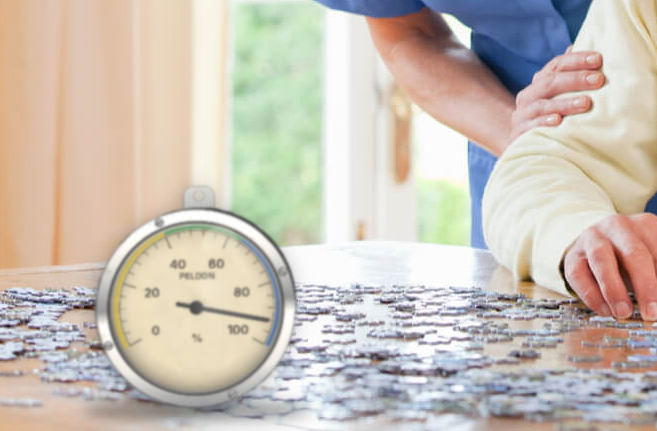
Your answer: 92 %
